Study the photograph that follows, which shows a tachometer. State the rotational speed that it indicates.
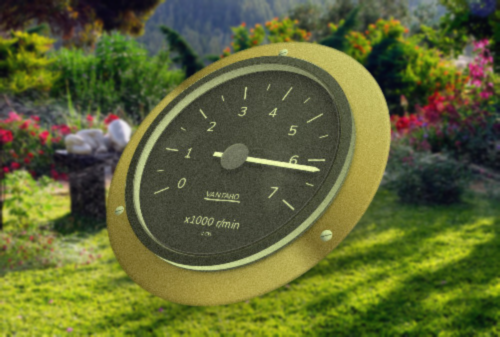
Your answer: 6250 rpm
